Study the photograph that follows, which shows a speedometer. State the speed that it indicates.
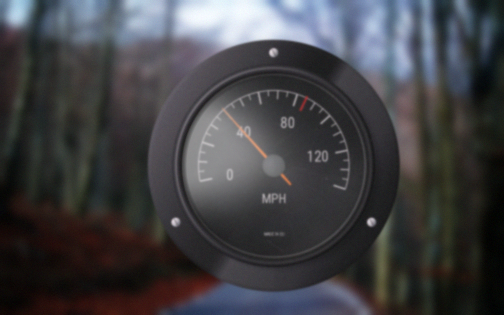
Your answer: 40 mph
